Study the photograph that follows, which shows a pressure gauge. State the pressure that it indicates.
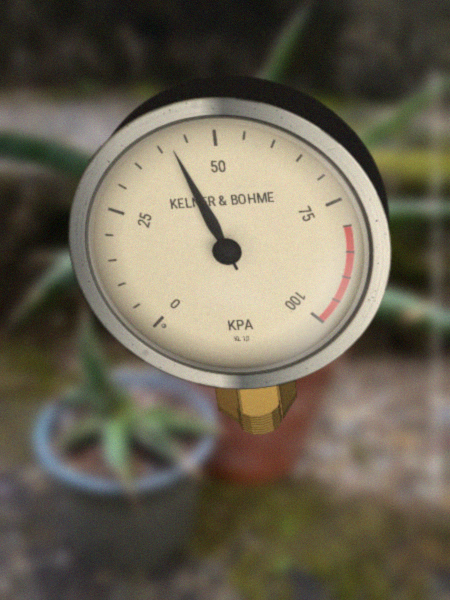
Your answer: 42.5 kPa
